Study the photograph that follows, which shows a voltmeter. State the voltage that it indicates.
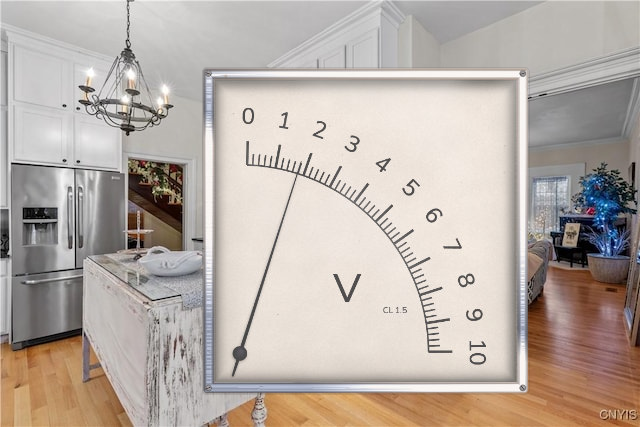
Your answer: 1.8 V
